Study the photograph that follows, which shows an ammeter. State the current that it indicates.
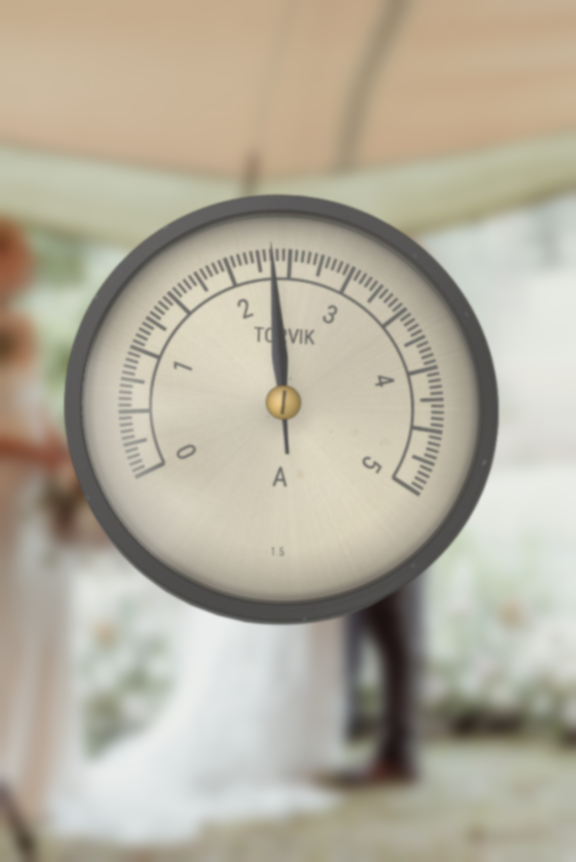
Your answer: 2.35 A
